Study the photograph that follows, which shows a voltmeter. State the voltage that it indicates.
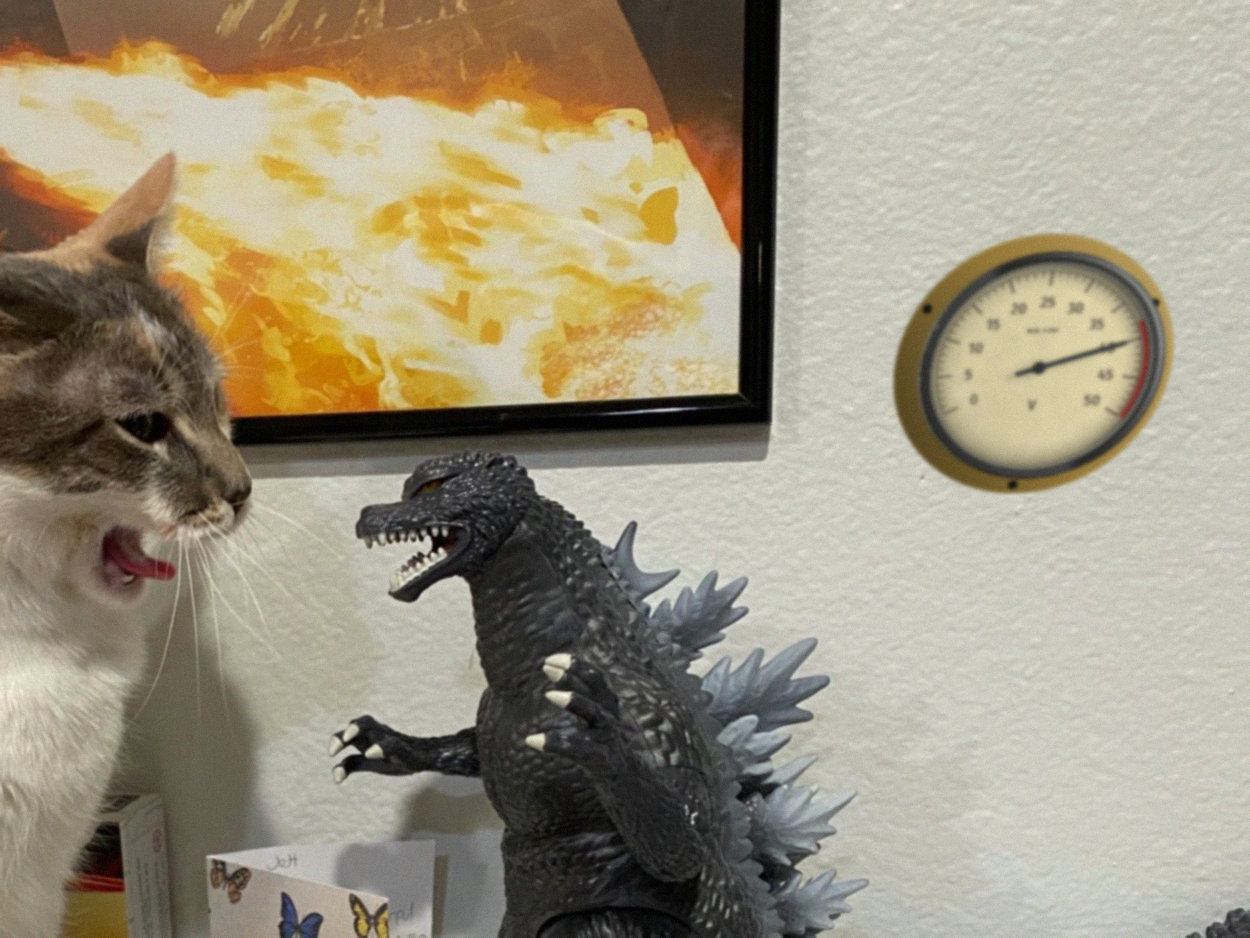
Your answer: 40 V
